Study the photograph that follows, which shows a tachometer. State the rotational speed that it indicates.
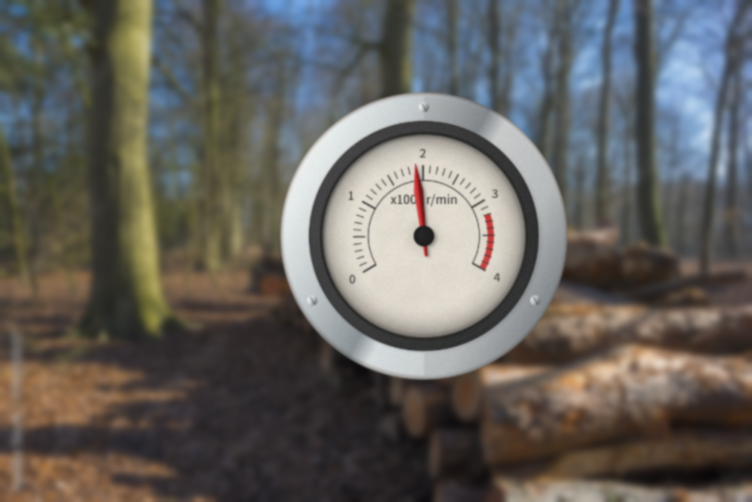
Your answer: 1900 rpm
